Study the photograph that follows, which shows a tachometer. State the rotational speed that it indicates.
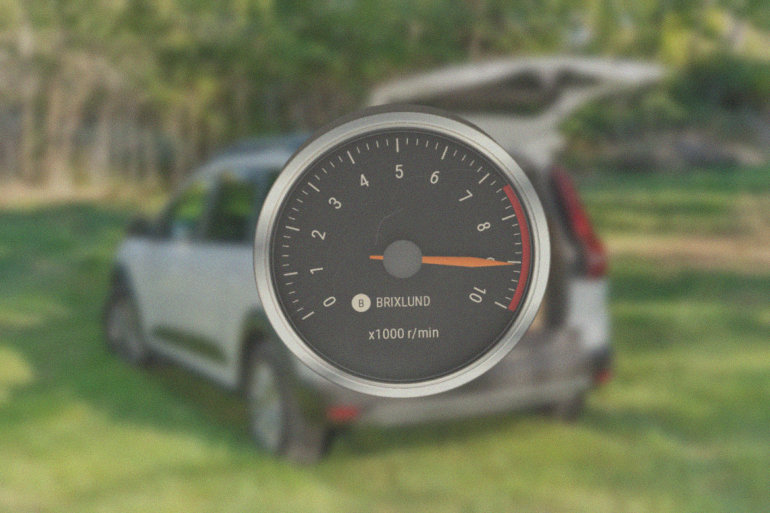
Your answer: 9000 rpm
